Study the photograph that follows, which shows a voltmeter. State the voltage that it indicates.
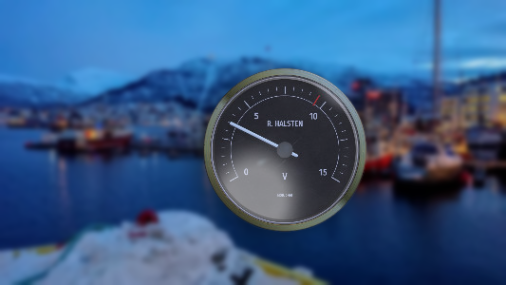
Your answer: 3.5 V
